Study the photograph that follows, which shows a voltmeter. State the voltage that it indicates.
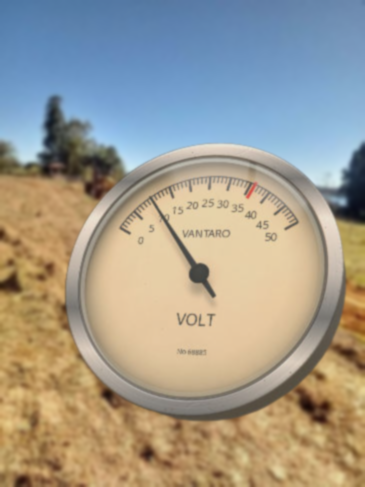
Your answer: 10 V
